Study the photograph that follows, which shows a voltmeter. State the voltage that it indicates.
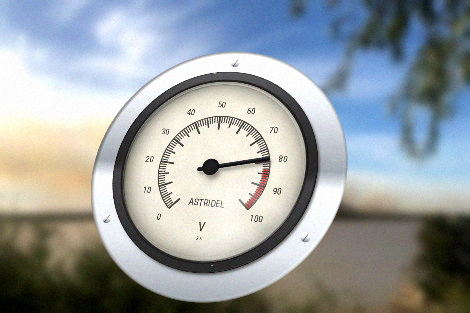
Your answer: 80 V
